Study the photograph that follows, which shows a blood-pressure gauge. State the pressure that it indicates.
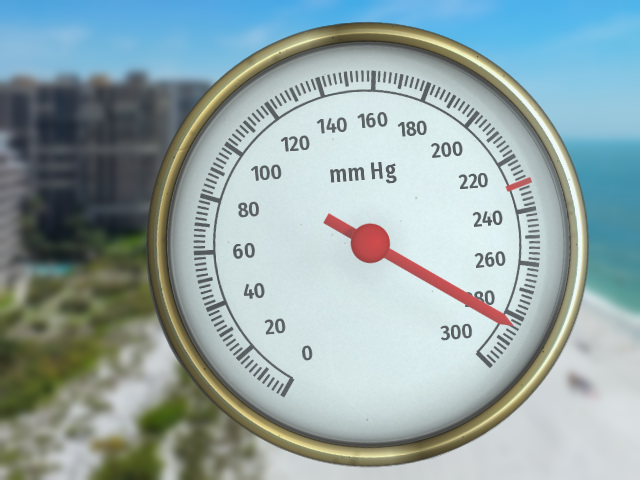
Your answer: 284 mmHg
